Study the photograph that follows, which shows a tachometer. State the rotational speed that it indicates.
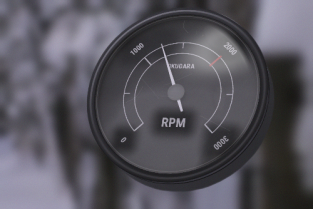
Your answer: 1250 rpm
